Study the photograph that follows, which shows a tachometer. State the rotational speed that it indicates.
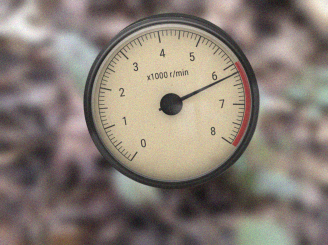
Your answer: 6200 rpm
